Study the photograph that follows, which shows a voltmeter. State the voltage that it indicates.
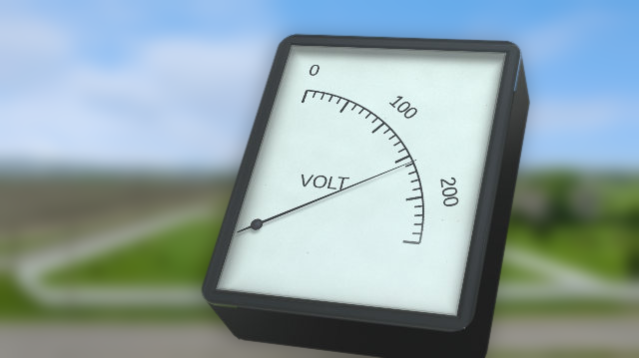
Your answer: 160 V
